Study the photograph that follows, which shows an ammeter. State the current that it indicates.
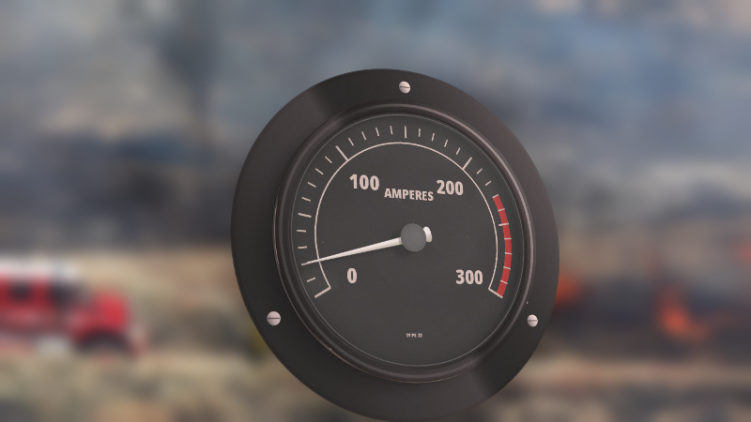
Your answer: 20 A
